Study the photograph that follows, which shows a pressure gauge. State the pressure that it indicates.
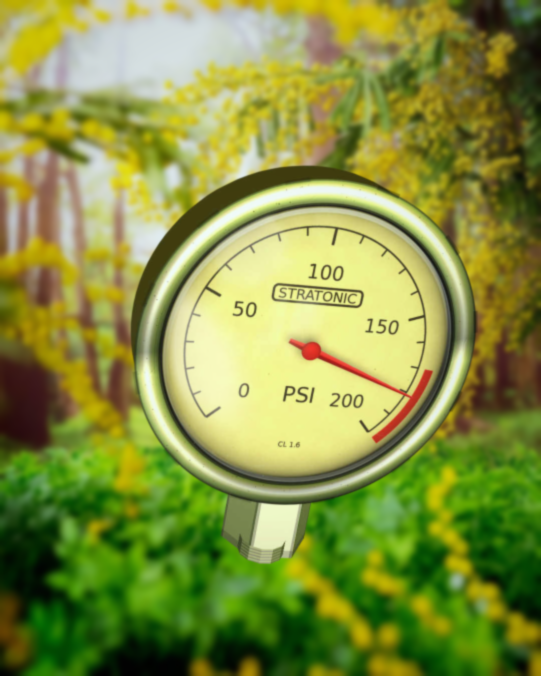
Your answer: 180 psi
